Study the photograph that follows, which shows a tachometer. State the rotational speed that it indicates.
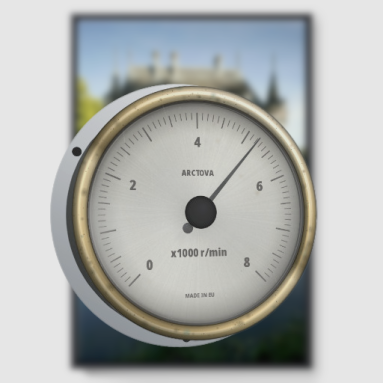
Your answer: 5200 rpm
